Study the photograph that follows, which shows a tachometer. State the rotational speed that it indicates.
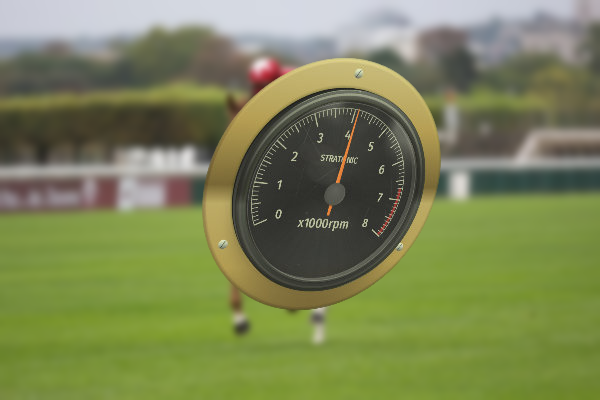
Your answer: 4000 rpm
